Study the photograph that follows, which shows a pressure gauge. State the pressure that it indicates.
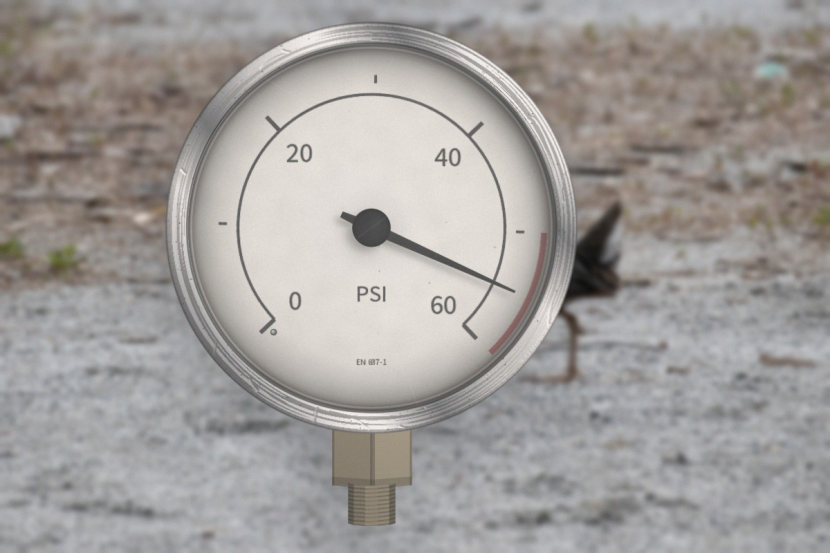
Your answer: 55 psi
